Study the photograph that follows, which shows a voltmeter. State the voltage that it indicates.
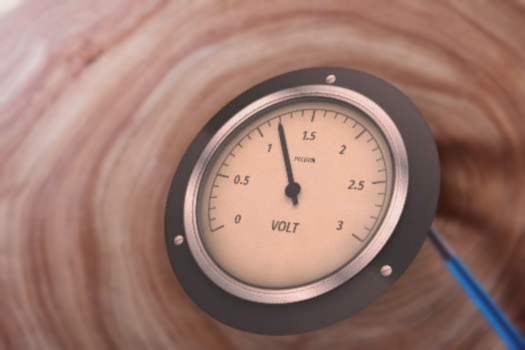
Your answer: 1.2 V
